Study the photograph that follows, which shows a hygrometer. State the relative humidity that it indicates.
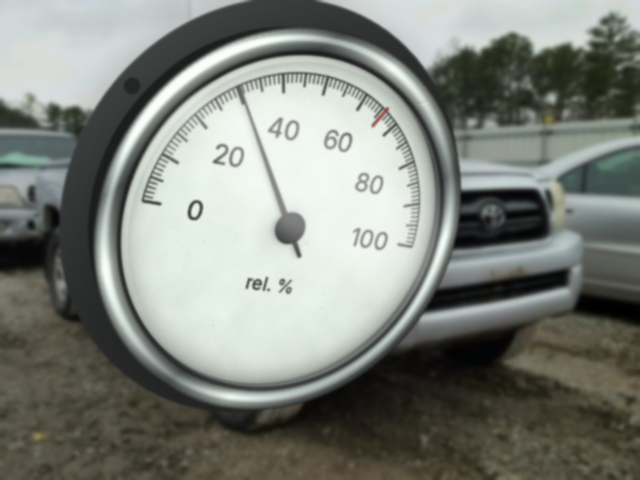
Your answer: 30 %
